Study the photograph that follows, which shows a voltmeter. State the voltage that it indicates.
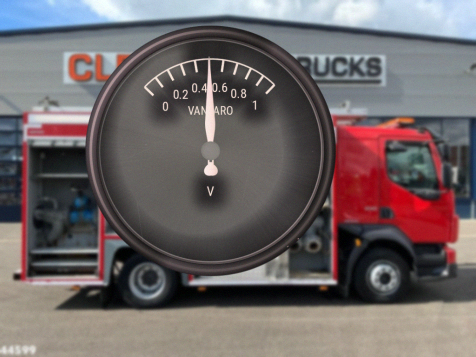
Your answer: 0.5 V
